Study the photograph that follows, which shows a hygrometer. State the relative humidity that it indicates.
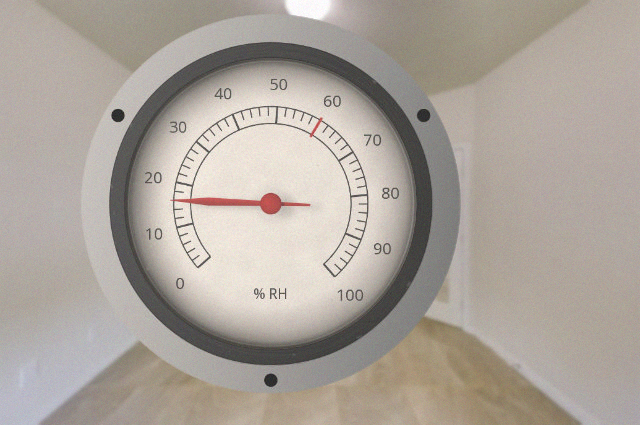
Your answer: 16 %
